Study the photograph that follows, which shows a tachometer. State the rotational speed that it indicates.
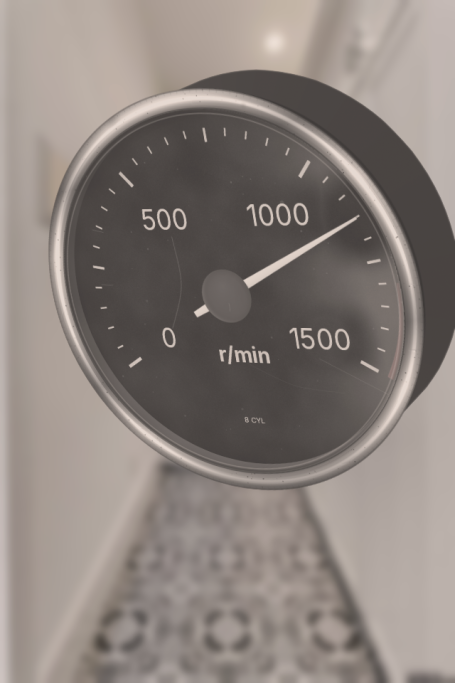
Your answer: 1150 rpm
